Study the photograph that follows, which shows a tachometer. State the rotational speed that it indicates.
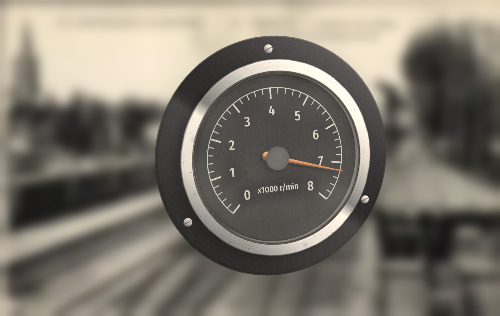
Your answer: 7200 rpm
